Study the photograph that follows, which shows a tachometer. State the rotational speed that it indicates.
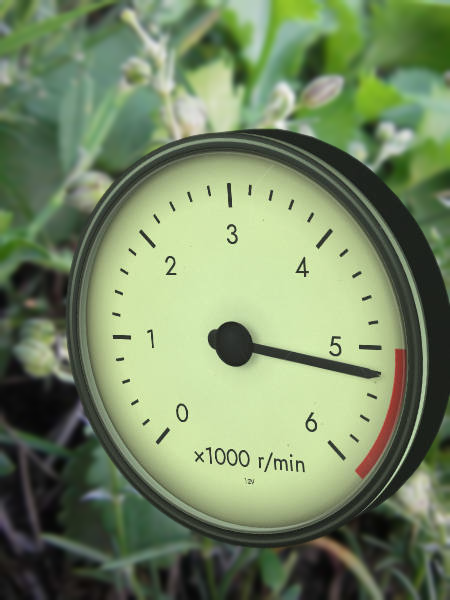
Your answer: 5200 rpm
